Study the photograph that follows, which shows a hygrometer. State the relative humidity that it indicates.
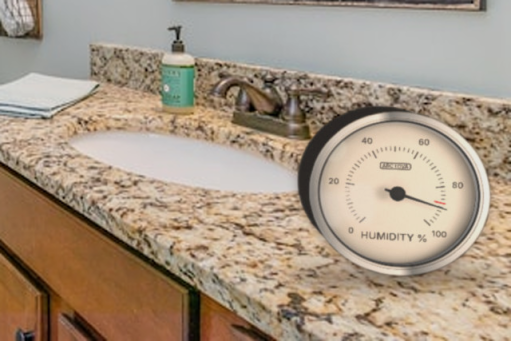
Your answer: 90 %
